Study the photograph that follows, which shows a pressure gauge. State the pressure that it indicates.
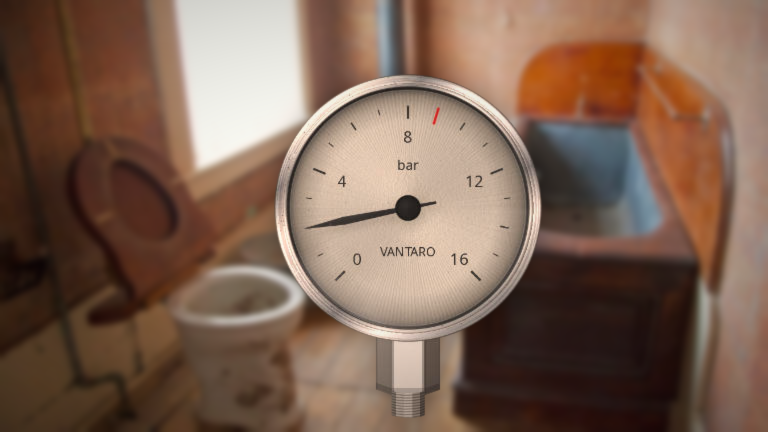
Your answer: 2 bar
